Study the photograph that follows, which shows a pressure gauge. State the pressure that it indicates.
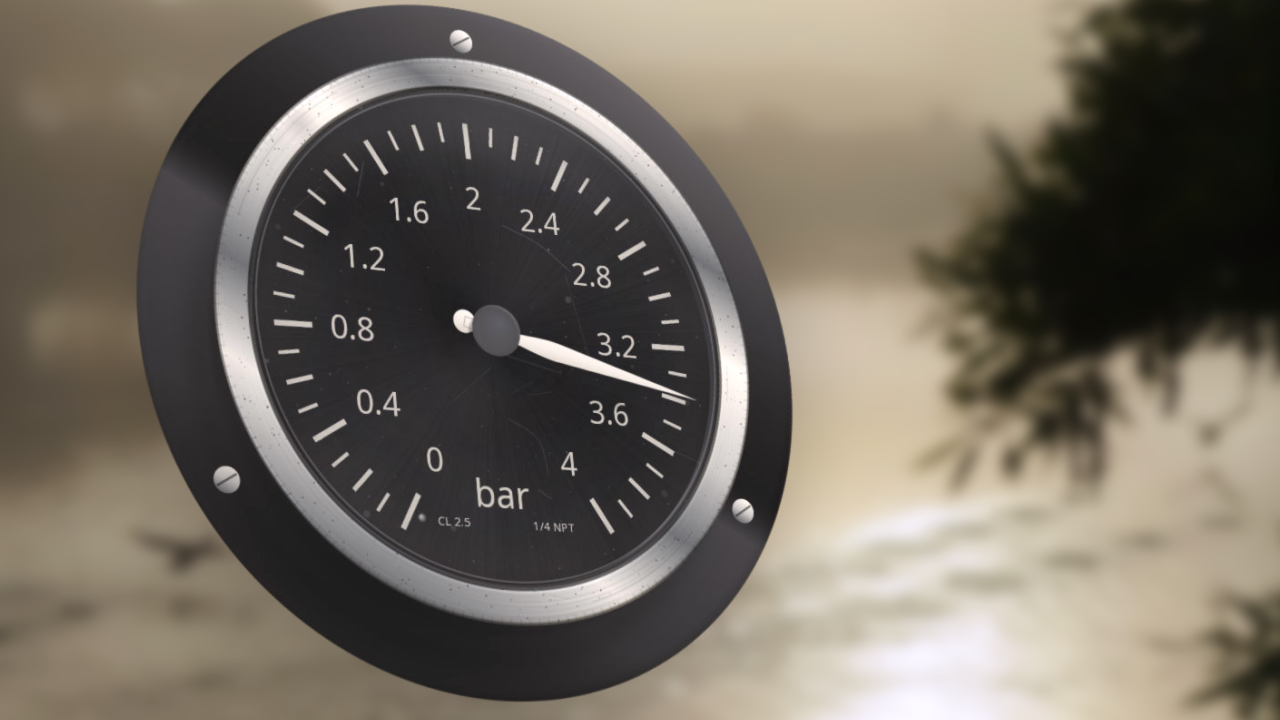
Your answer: 3.4 bar
